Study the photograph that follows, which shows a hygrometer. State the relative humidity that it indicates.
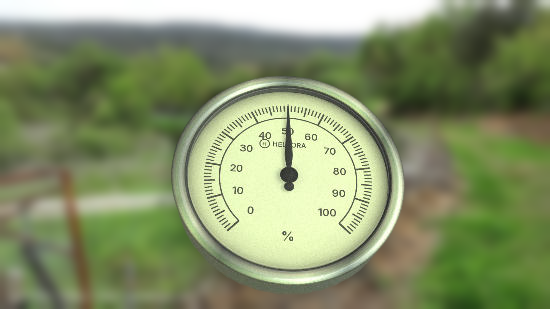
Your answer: 50 %
